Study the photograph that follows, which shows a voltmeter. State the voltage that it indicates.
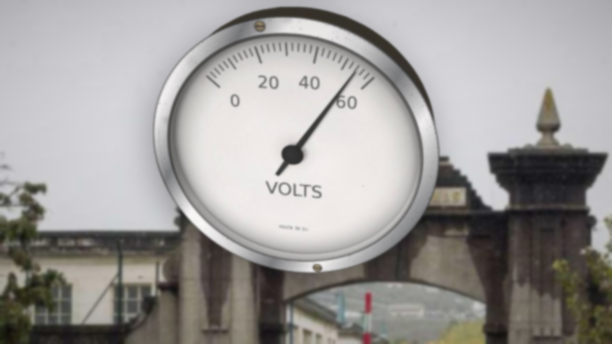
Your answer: 54 V
